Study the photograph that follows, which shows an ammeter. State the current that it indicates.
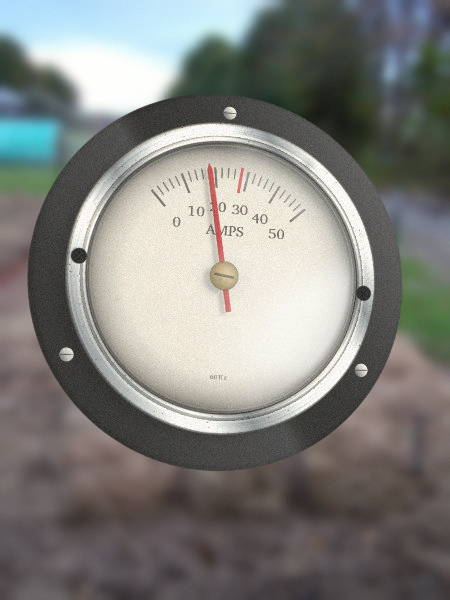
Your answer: 18 A
